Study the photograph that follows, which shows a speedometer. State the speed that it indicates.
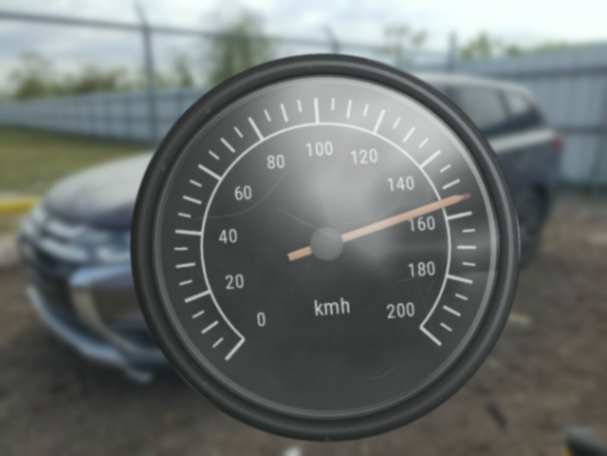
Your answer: 155 km/h
